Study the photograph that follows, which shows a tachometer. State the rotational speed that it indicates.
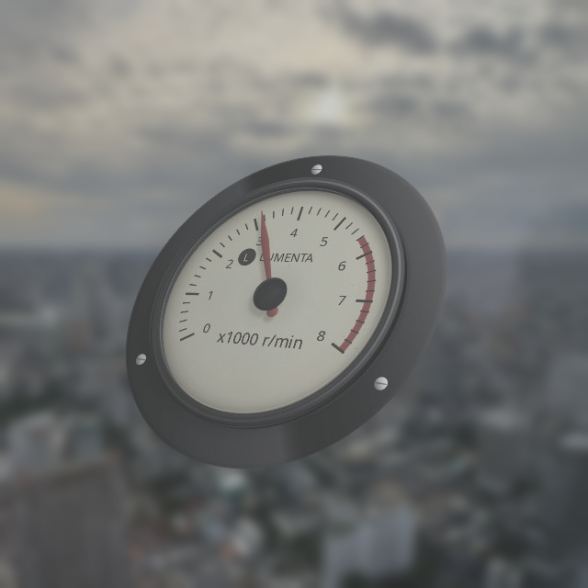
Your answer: 3200 rpm
